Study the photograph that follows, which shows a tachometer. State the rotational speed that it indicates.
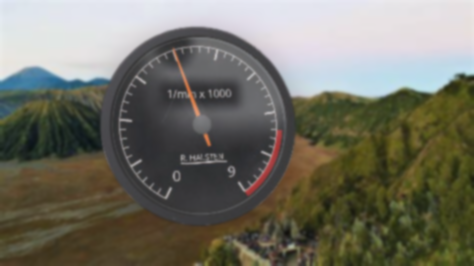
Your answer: 4000 rpm
